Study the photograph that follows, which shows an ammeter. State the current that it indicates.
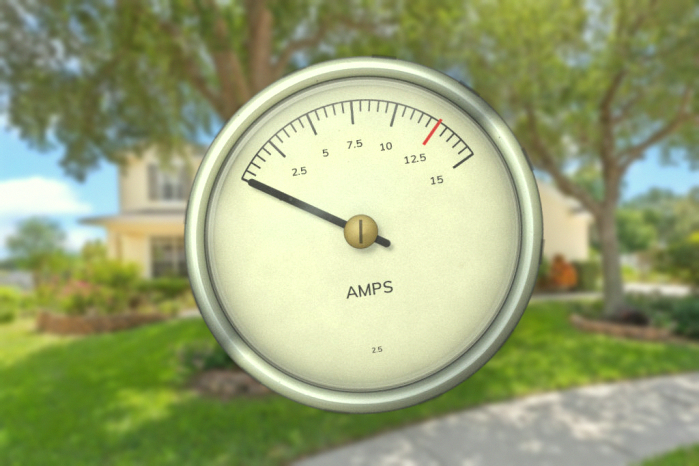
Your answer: 0 A
